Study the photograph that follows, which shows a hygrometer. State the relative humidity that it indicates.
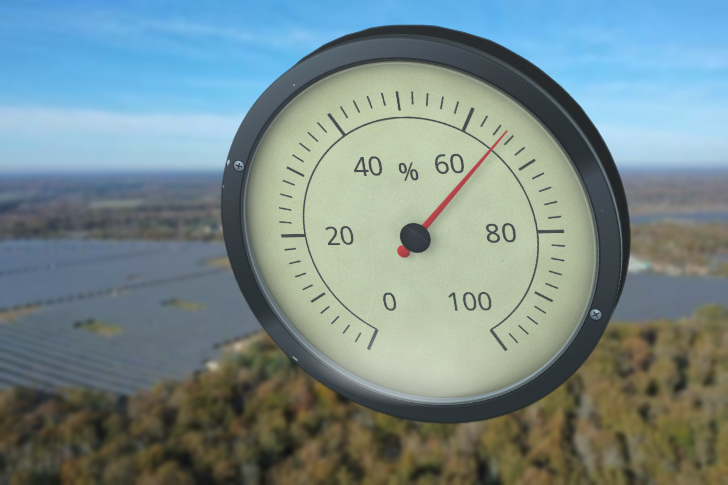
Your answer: 65 %
